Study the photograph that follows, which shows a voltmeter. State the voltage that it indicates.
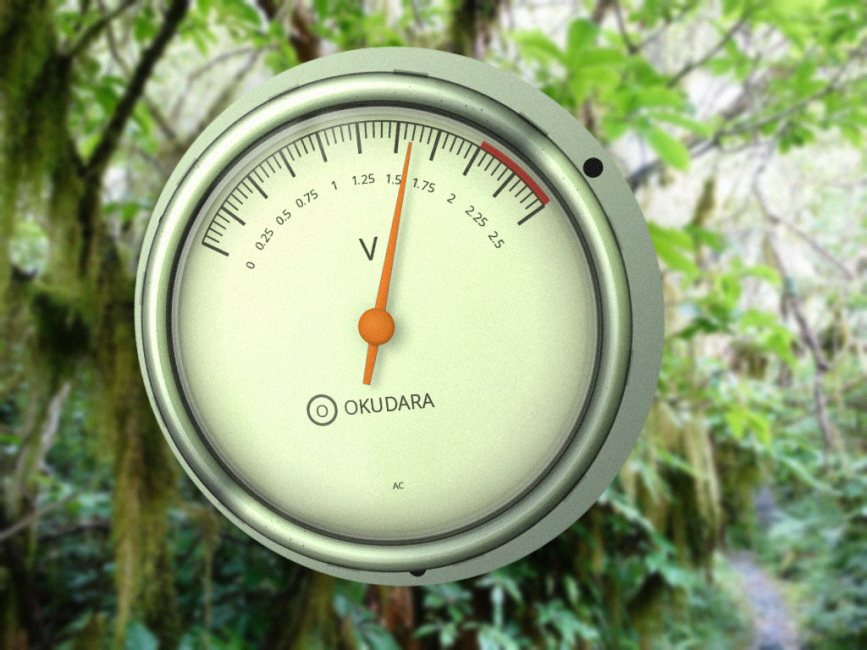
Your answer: 1.6 V
